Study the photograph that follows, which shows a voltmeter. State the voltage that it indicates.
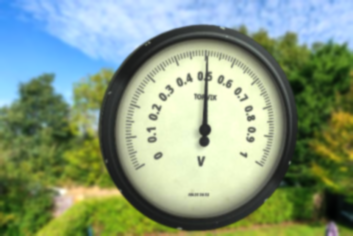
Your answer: 0.5 V
